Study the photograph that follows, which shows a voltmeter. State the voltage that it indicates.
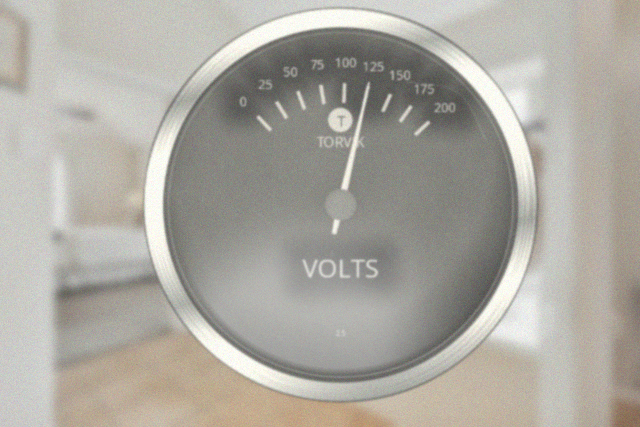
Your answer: 125 V
